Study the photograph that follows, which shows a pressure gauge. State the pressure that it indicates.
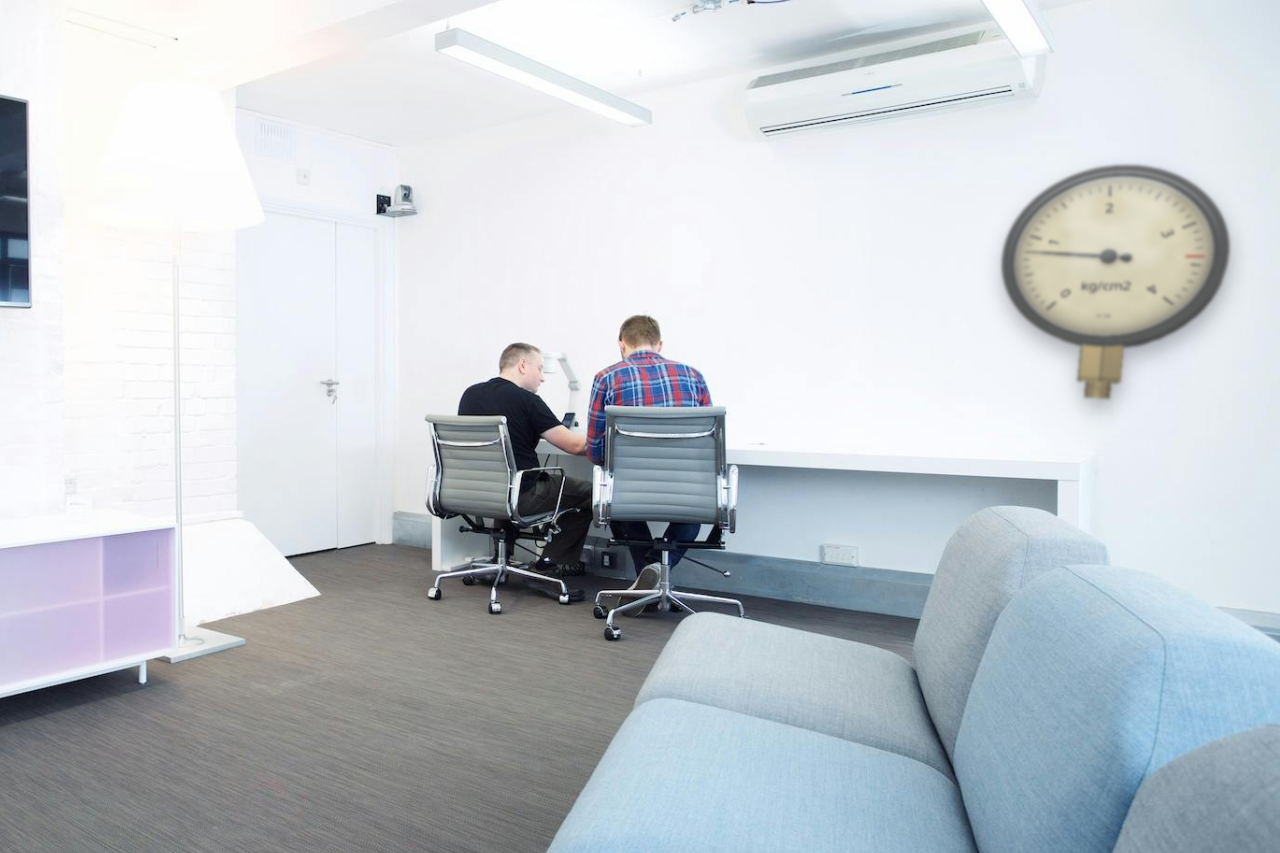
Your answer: 0.8 kg/cm²
